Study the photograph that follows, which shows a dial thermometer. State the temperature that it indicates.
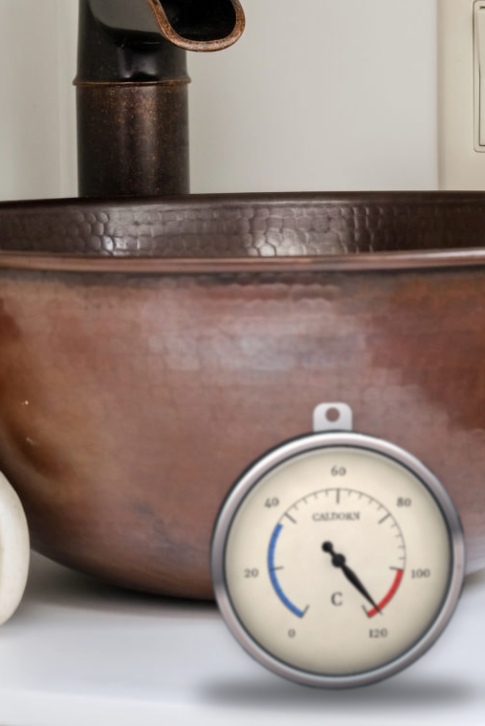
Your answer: 116 °C
